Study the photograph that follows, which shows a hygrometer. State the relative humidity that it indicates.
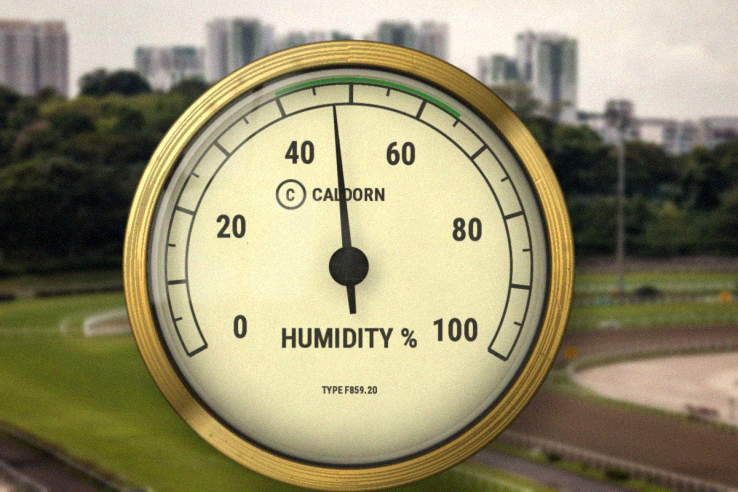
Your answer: 47.5 %
